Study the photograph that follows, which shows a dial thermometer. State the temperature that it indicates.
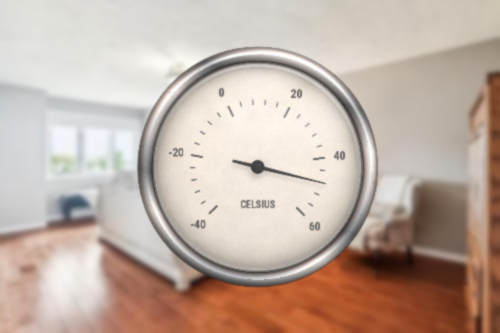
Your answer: 48 °C
